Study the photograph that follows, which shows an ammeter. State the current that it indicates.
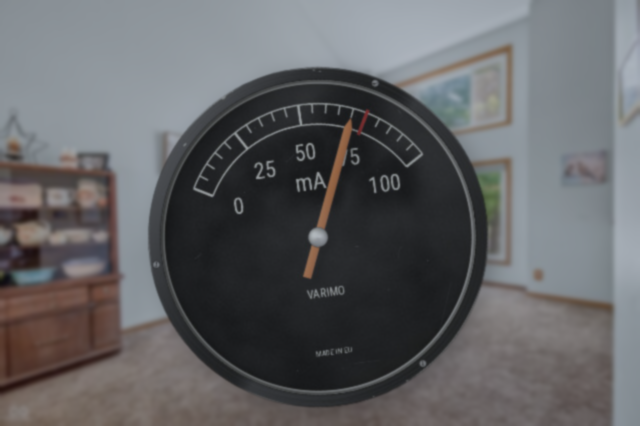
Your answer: 70 mA
